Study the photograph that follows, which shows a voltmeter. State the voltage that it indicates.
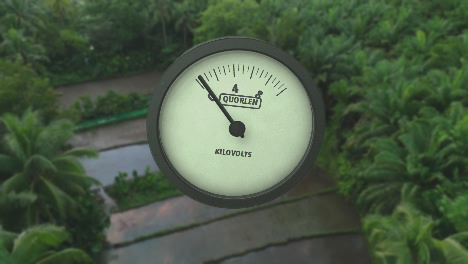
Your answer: 0.5 kV
